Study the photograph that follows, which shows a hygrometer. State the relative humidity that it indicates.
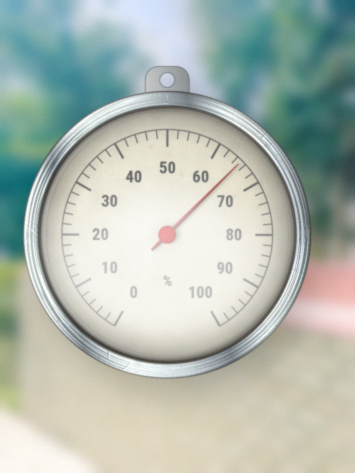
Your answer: 65 %
